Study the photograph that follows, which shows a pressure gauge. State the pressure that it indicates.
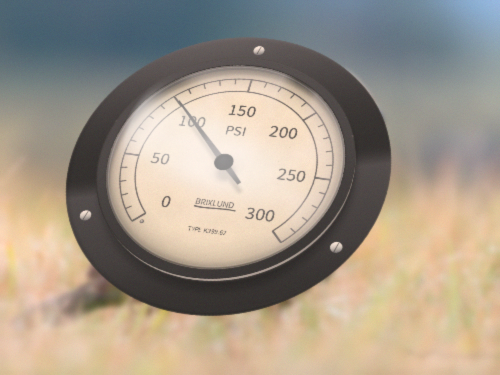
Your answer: 100 psi
